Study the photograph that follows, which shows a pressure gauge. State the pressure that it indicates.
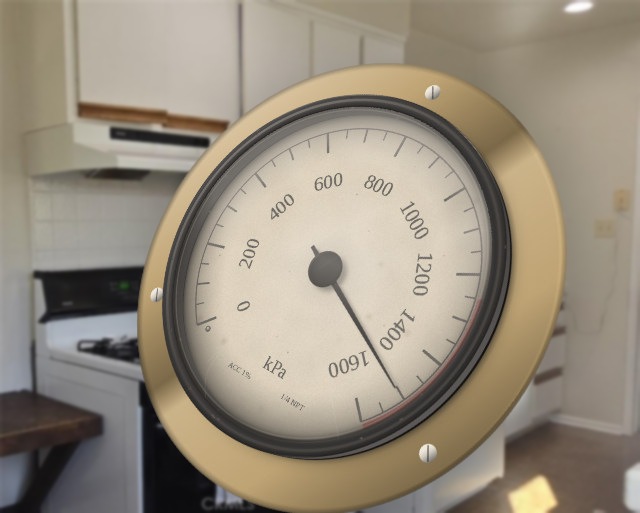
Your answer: 1500 kPa
